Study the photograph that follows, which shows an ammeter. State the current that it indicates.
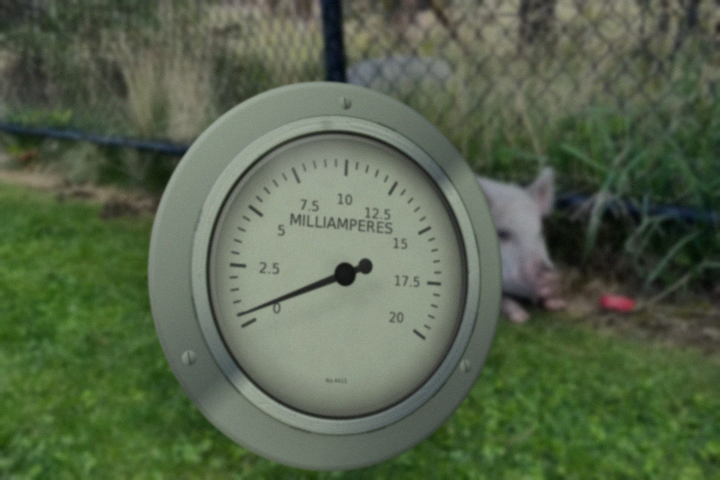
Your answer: 0.5 mA
